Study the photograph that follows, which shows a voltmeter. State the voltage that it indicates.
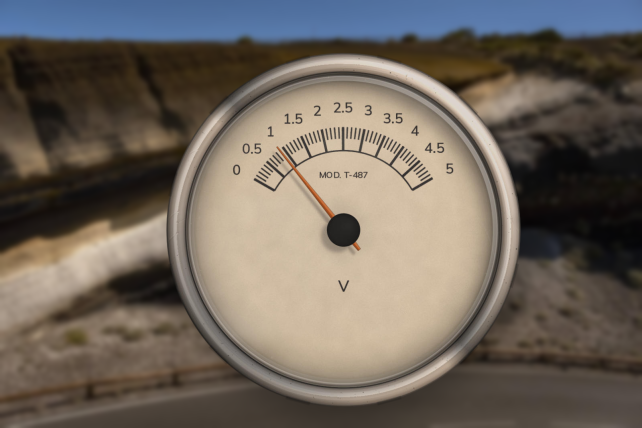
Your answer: 0.9 V
